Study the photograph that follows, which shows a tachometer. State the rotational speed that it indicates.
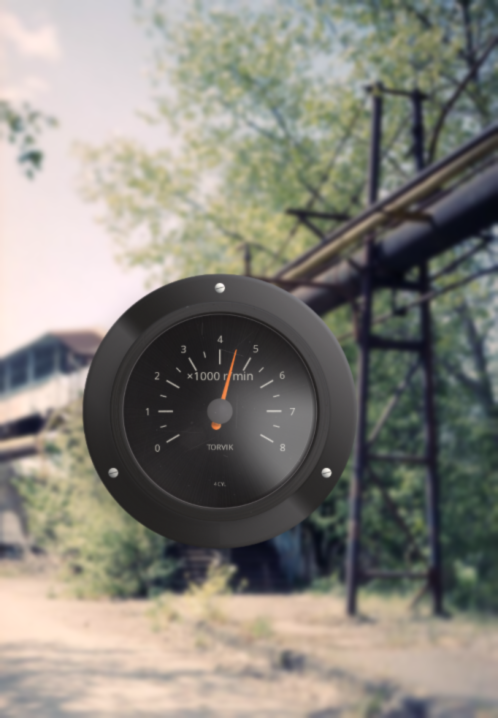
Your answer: 4500 rpm
